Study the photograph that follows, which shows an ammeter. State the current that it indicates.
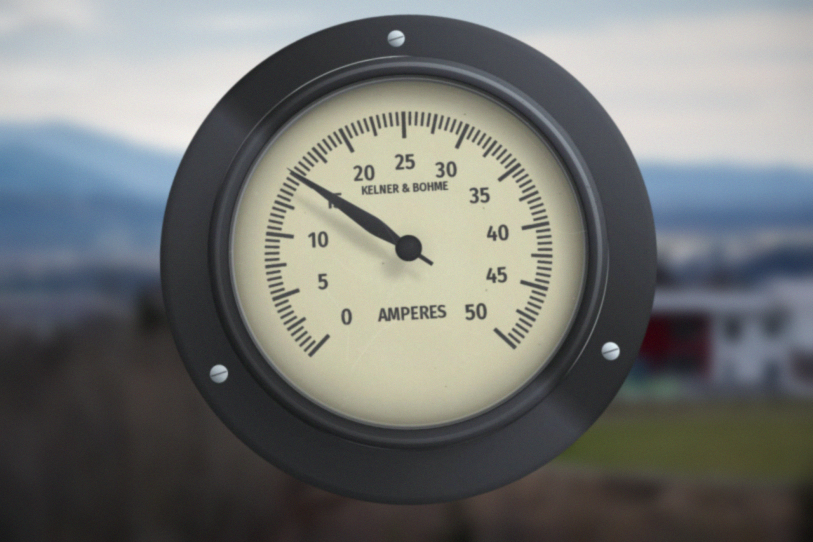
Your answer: 15 A
